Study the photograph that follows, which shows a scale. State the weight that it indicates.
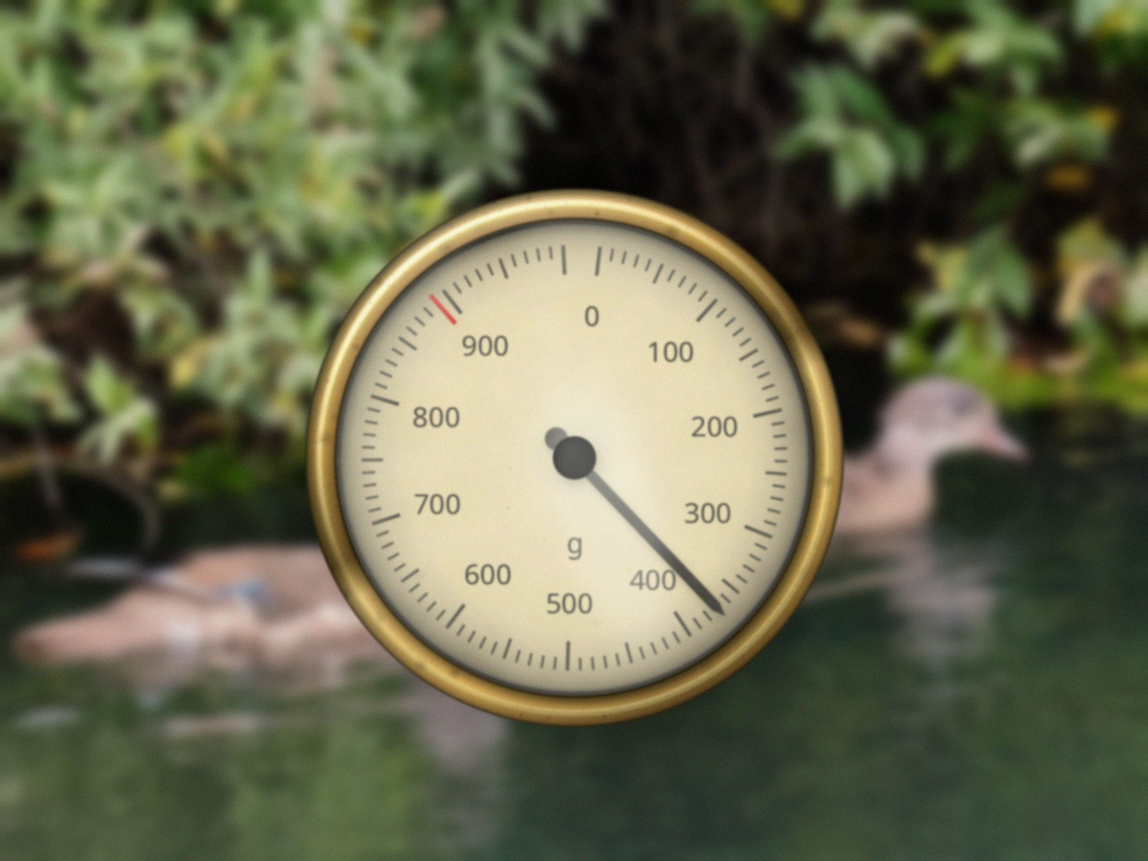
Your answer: 370 g
